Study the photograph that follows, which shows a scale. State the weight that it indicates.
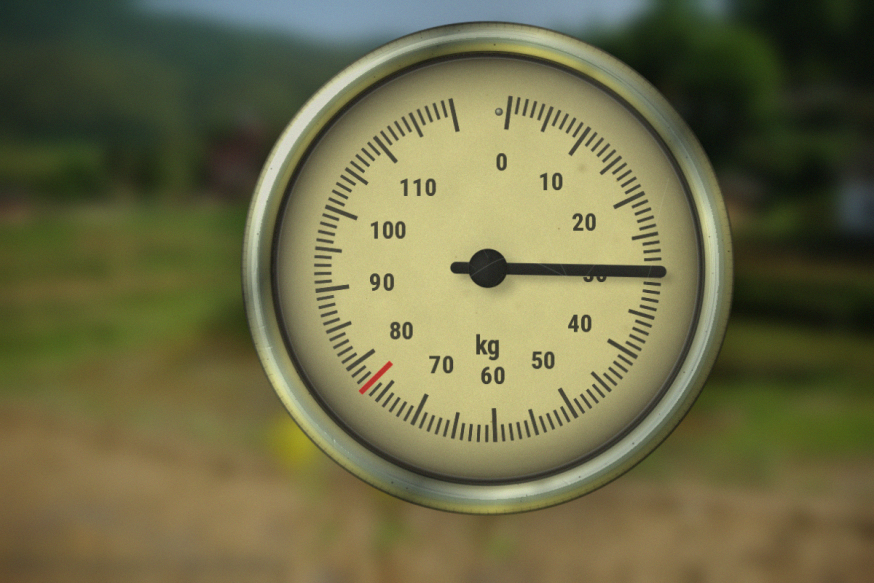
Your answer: 29.5 kg
